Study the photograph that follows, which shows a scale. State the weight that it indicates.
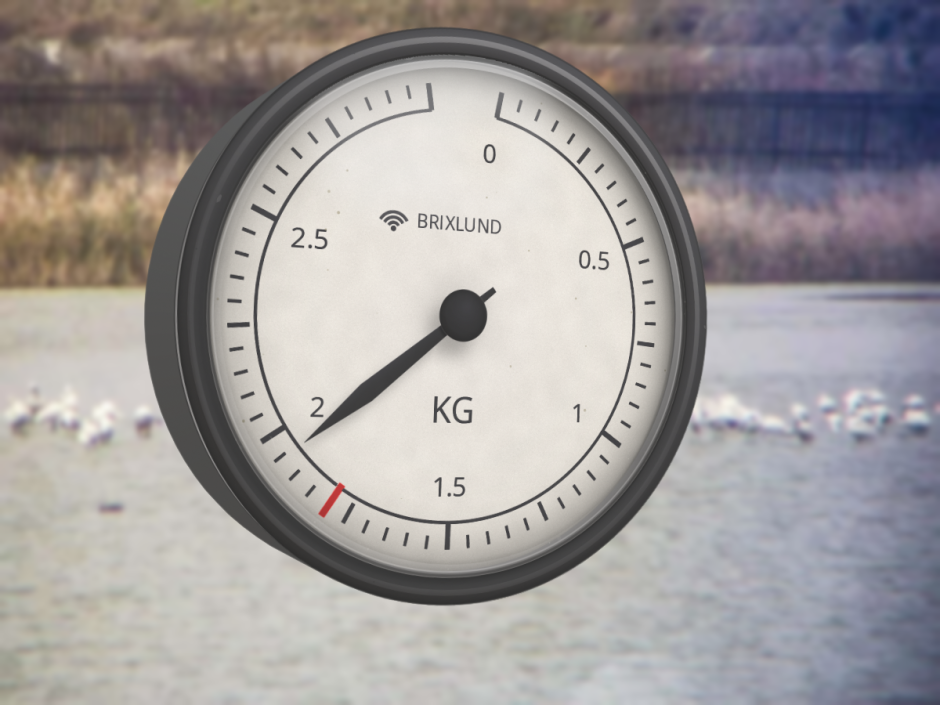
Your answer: 1.95 kg
